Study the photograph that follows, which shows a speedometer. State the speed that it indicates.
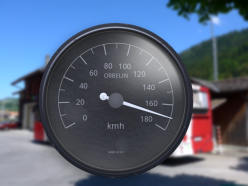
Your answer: 170 km/h
